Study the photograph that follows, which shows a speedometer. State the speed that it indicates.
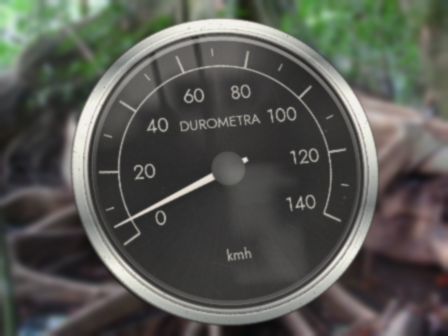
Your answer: 5 km/h
